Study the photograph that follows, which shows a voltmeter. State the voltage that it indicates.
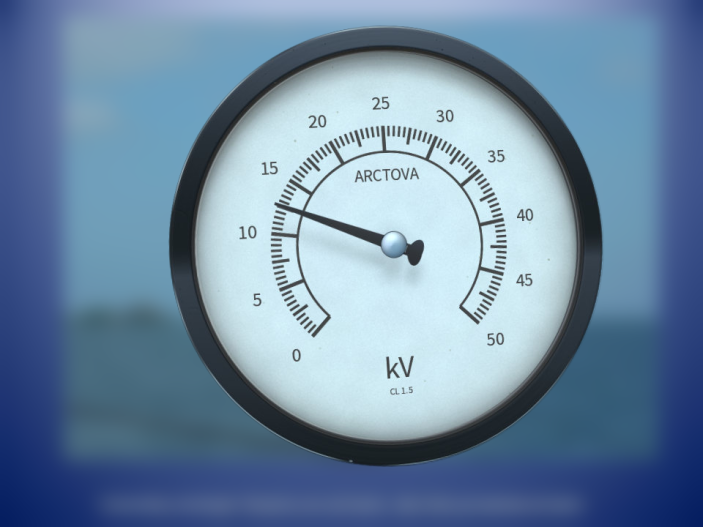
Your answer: 12.5 kV
